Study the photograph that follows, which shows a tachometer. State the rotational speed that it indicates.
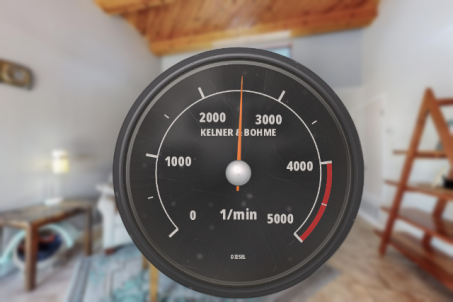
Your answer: 2500 rpm
